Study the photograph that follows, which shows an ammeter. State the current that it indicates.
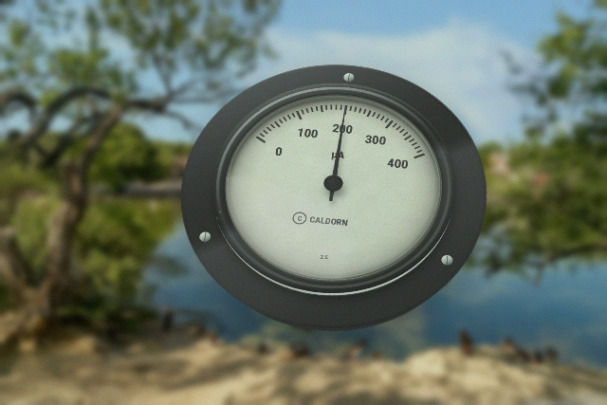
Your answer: 200 µA
